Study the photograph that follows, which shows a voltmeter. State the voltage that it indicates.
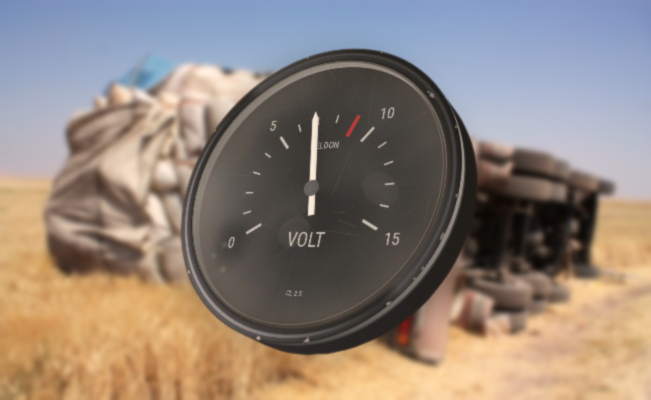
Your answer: 7 V
